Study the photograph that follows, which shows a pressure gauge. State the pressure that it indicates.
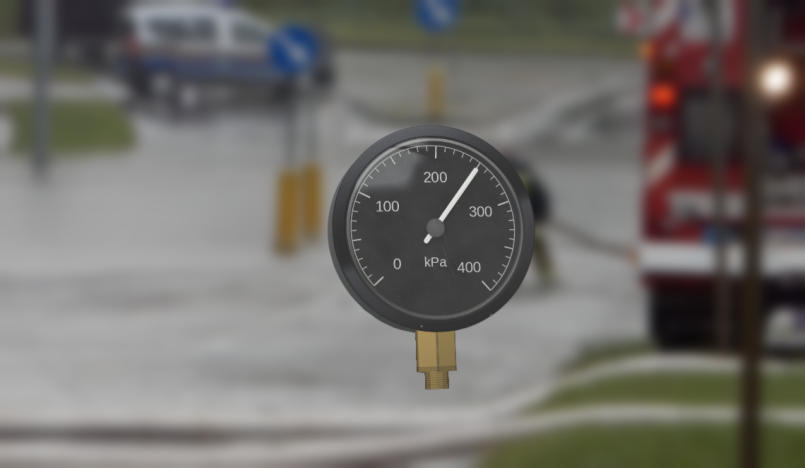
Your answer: 250 kPa
